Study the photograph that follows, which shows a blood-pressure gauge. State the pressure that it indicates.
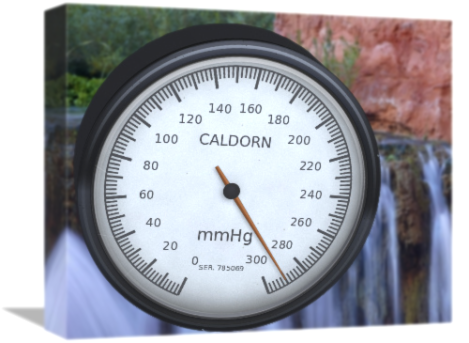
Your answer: 290 mmHg
